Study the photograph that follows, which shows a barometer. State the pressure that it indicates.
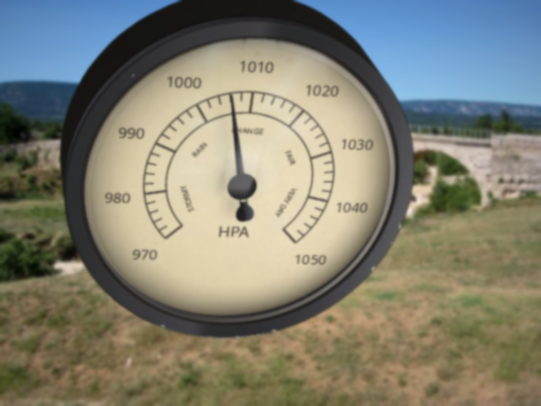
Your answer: 1006 hPa
